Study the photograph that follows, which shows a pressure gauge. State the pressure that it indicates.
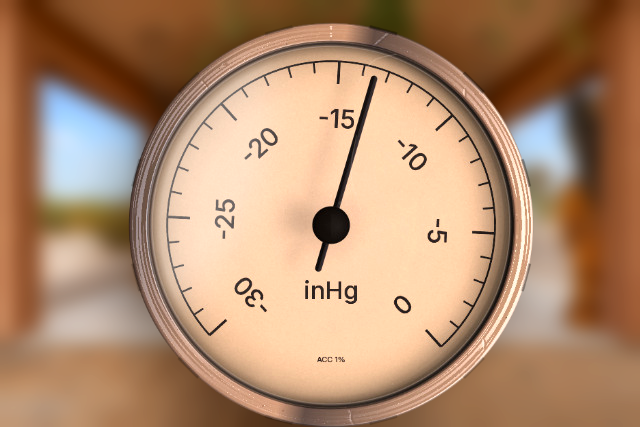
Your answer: -13.5 inHg
